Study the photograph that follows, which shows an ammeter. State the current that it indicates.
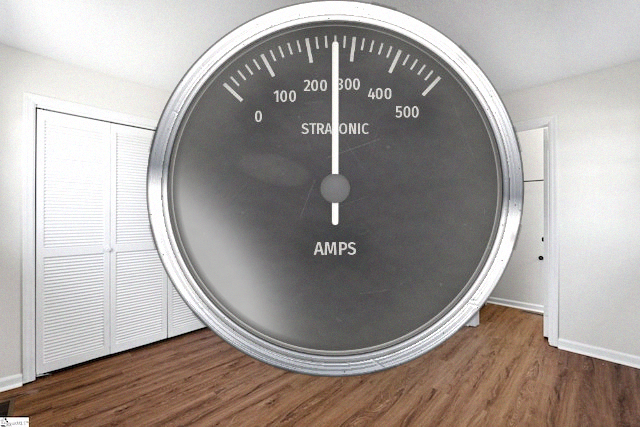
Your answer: 260 A
